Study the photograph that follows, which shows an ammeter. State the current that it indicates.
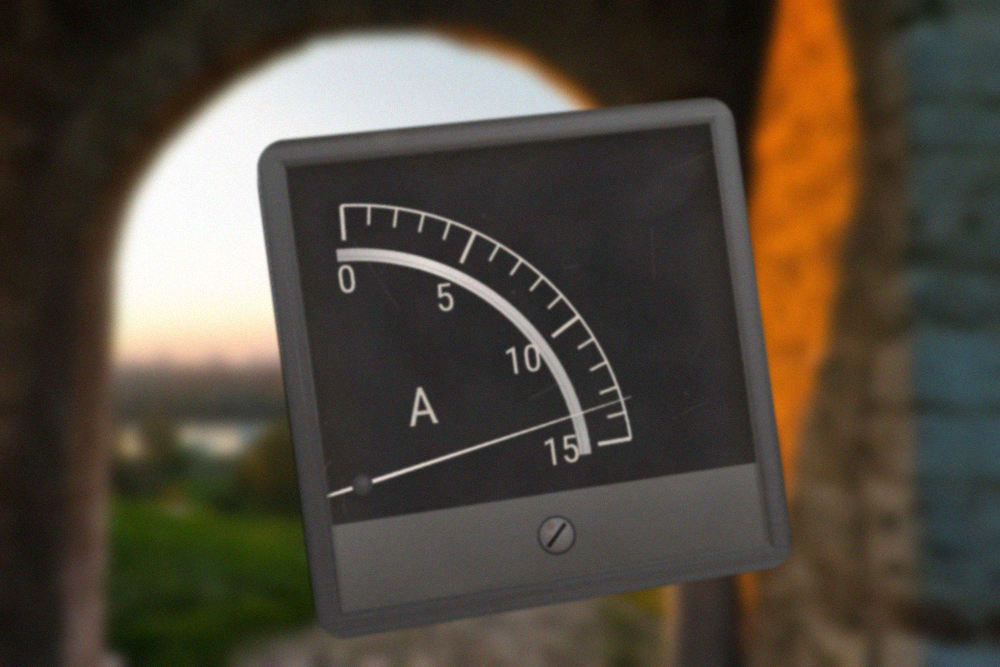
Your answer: 13.5 A
